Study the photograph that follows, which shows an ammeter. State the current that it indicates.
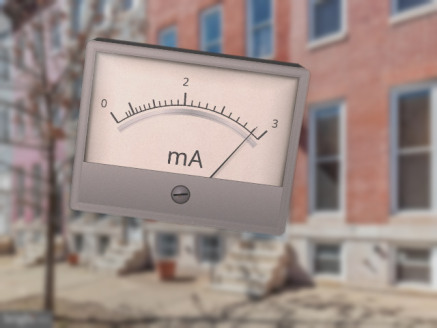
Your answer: 2.9 mA
